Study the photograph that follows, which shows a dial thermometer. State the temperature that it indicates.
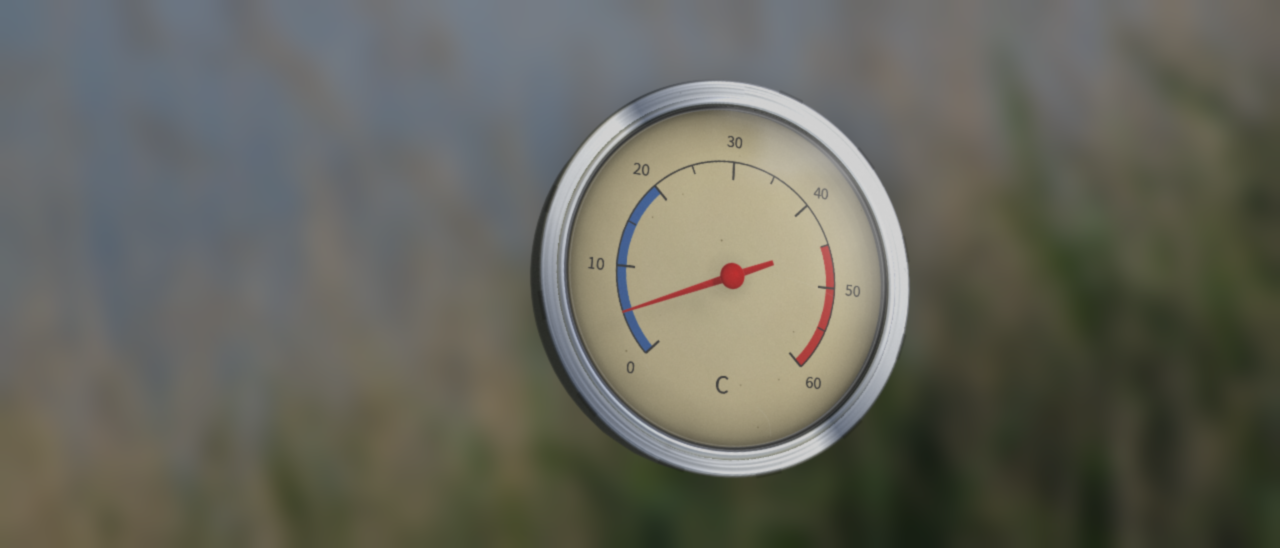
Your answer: 5 °C
